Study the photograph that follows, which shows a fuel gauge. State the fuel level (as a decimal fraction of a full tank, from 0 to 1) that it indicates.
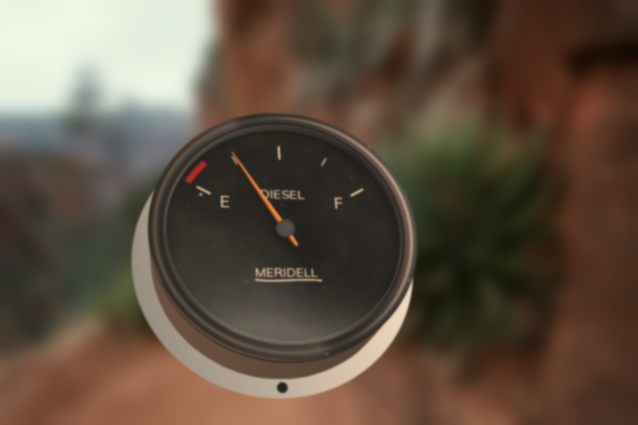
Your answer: 0.25
